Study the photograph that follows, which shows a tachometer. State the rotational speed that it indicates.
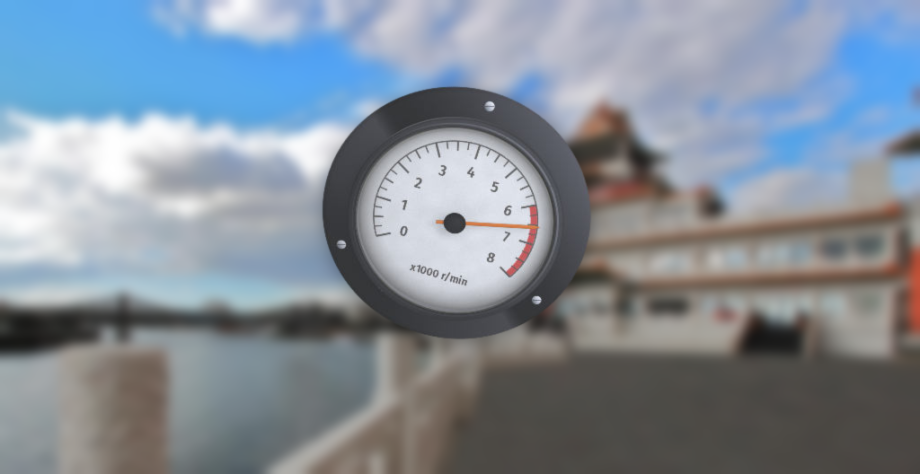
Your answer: 6500 rpm
